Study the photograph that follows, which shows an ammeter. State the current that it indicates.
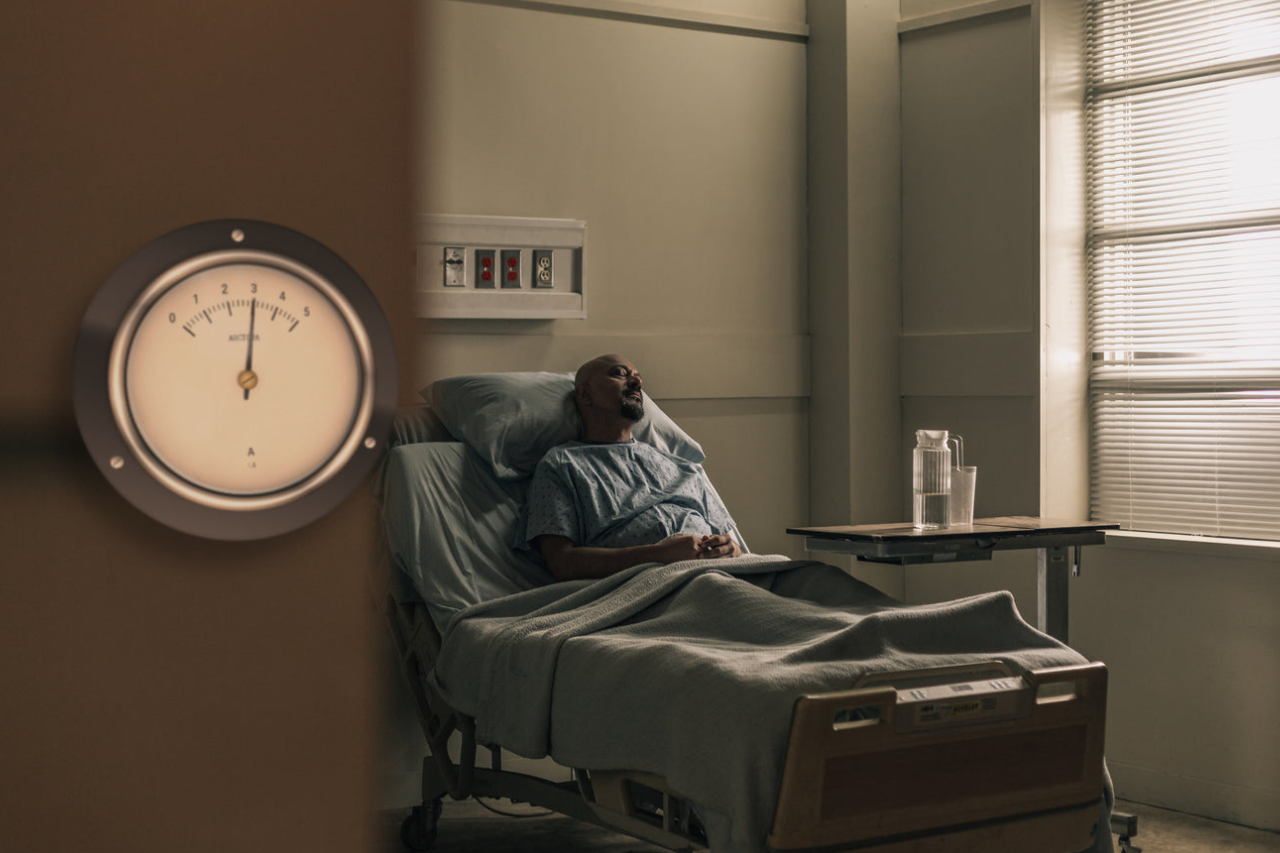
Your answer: 3 A
